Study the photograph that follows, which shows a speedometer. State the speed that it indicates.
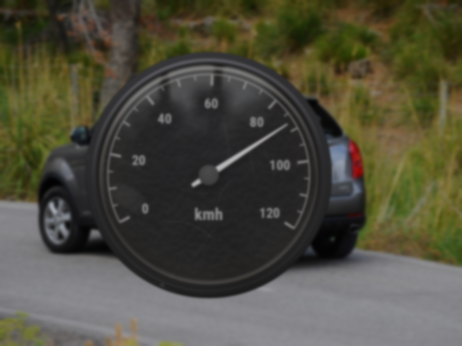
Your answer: 87.5 km/h
